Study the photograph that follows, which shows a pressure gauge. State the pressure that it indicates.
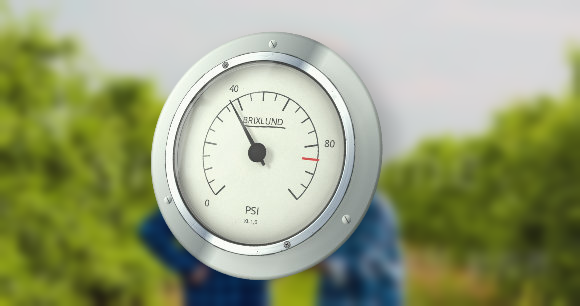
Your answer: 37.5 psi
